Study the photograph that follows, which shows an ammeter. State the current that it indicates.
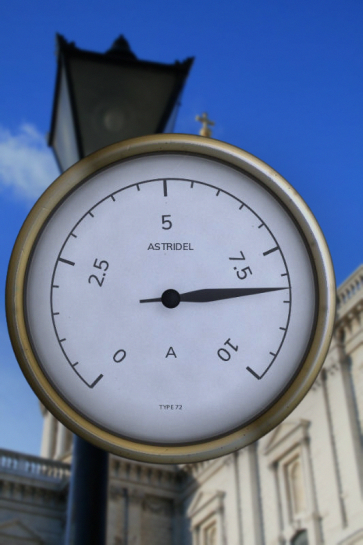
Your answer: 8.25 A
